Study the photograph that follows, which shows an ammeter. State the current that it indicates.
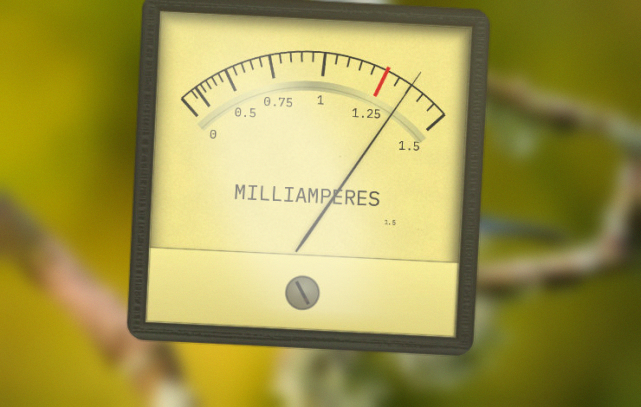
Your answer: 1.35 mA
